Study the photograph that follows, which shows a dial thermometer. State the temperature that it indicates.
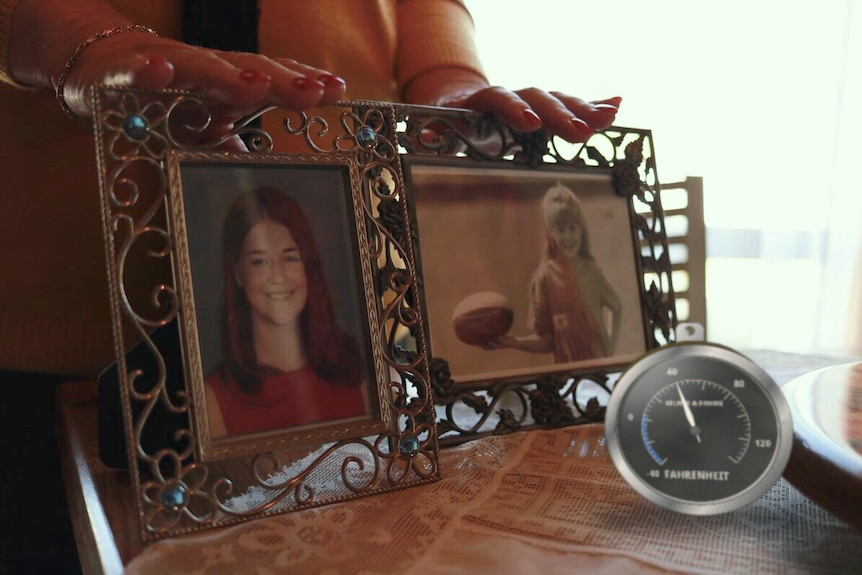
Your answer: 40 °F
